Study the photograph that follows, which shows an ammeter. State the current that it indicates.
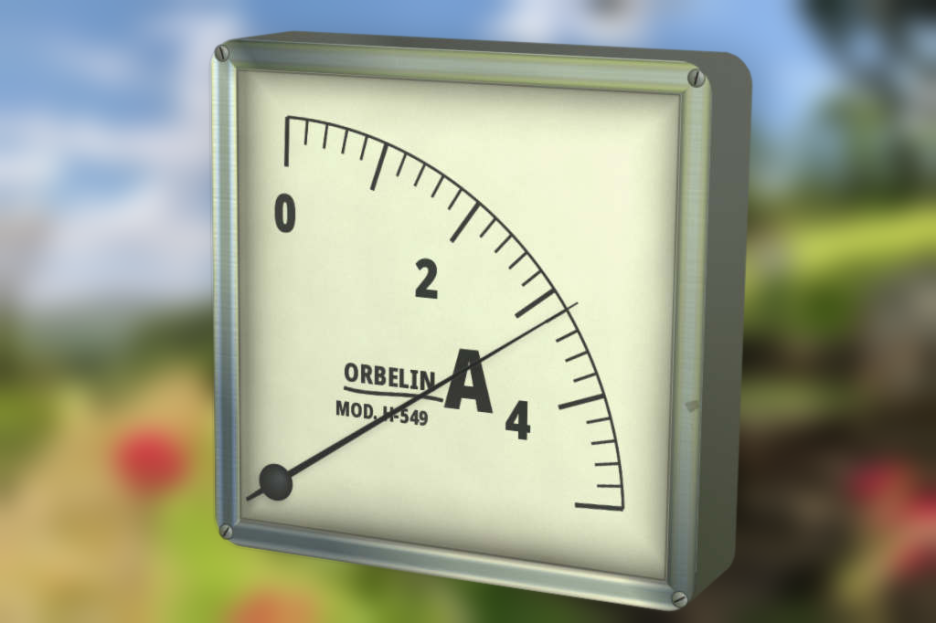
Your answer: 3.2 A
